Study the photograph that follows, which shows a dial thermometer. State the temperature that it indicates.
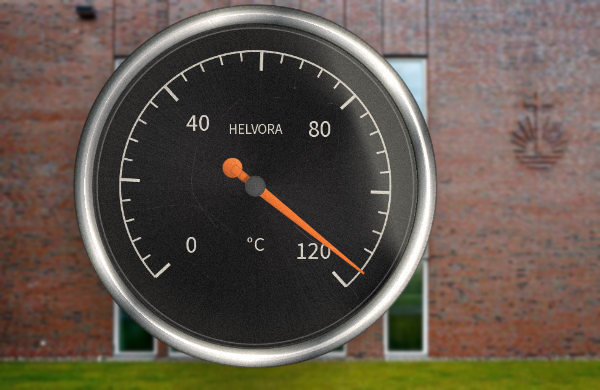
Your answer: 116 °C
